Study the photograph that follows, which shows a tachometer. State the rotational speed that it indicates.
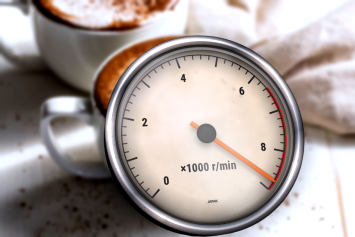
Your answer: 8800 rpm
